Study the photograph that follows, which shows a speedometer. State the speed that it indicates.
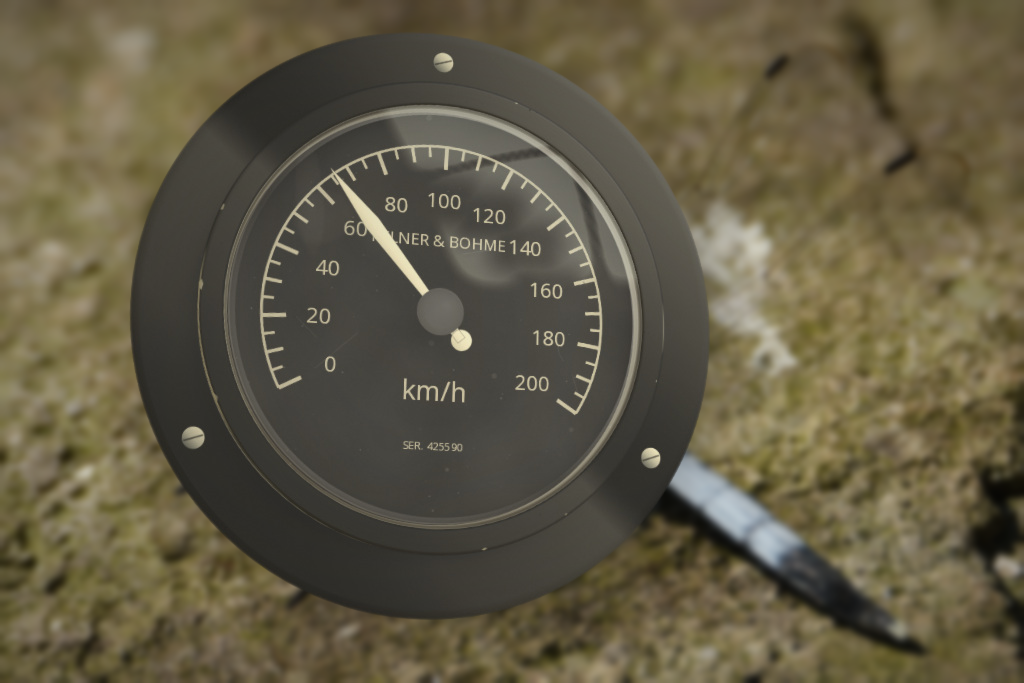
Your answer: 65 km/h
